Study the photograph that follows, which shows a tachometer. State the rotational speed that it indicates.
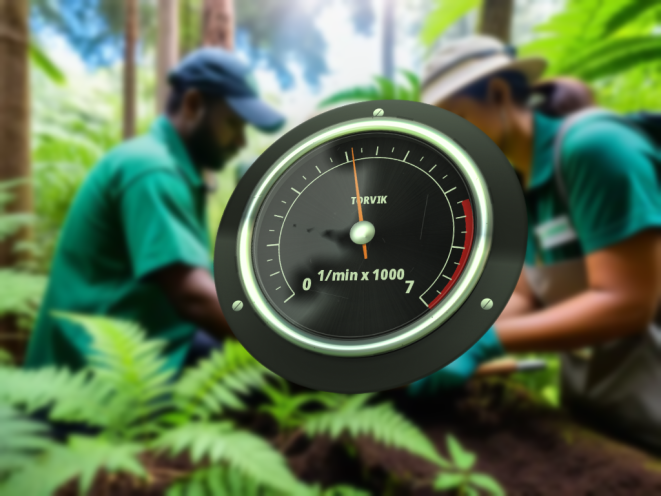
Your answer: 3125 rpm
